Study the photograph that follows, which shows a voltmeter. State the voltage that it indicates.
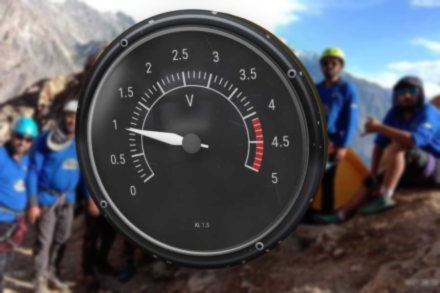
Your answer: 1 V
